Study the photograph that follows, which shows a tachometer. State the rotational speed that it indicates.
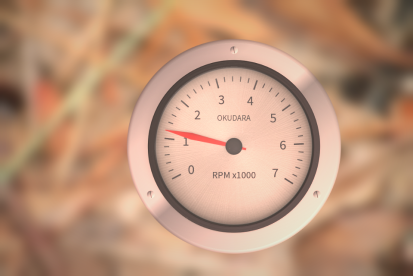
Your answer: 1200 rpm
